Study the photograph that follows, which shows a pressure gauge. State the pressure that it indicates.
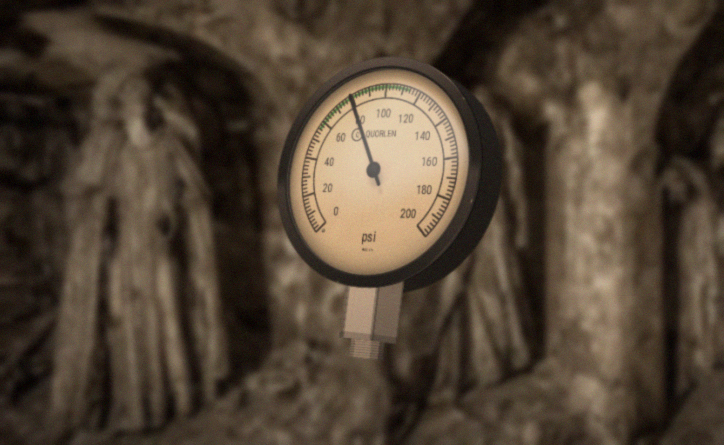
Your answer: 80 psi
